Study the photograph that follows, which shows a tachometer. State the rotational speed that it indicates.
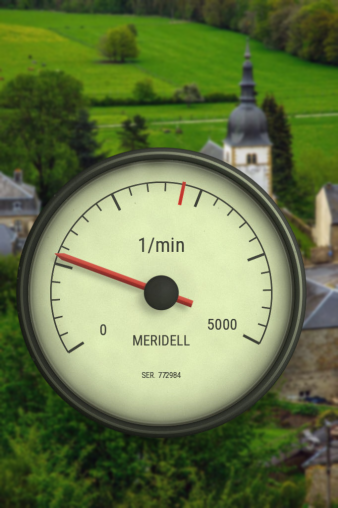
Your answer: 1100 rpm
